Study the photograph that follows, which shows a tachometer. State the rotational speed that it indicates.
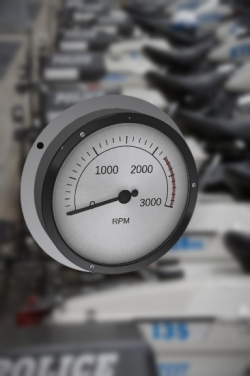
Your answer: 0 rpm
